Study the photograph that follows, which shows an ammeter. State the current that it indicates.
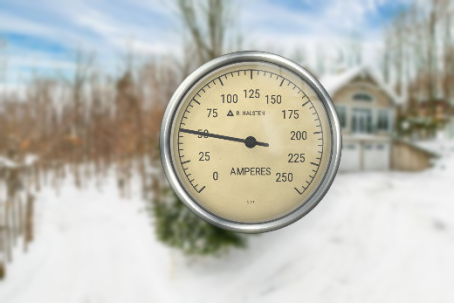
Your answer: 50 A
